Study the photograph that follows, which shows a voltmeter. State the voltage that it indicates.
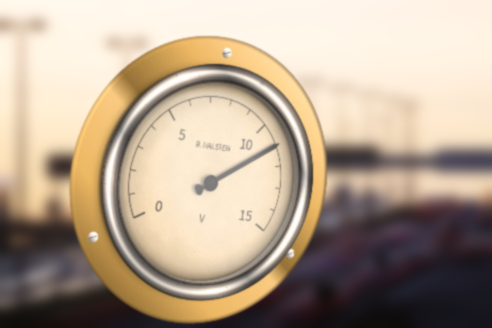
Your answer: 11 V
